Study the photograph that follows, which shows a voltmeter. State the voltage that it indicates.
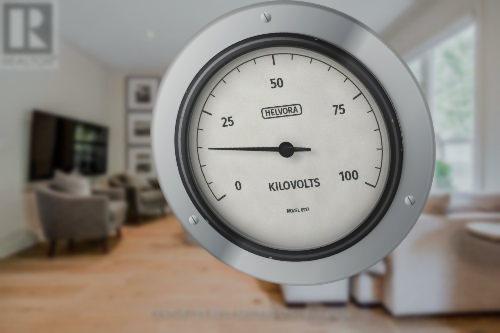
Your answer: 15 kV
